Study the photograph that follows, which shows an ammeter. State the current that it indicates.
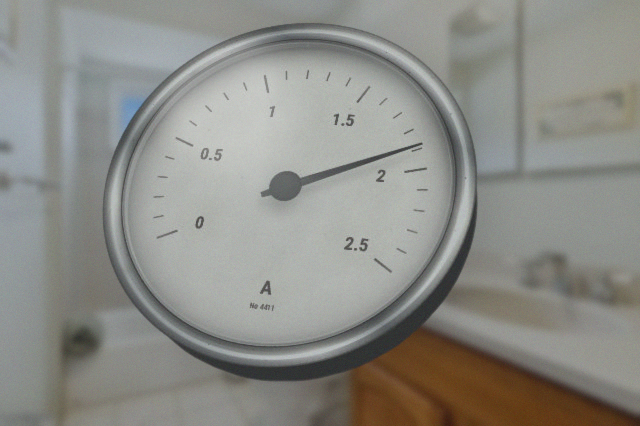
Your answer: 1.9 A
